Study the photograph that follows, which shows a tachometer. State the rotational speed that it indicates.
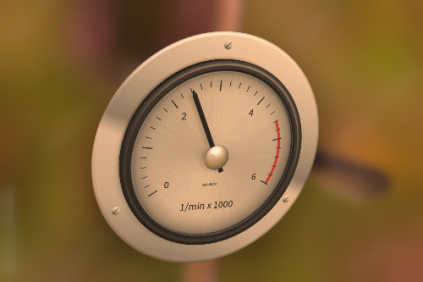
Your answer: 2400 rpm
